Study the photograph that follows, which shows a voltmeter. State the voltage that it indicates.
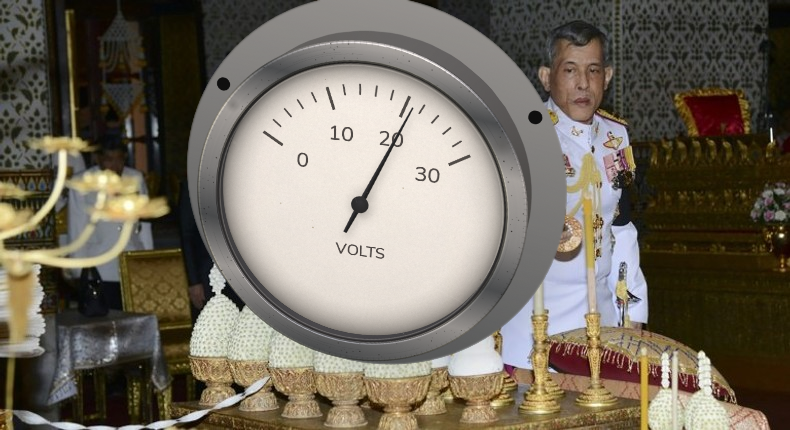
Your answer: 21 V
